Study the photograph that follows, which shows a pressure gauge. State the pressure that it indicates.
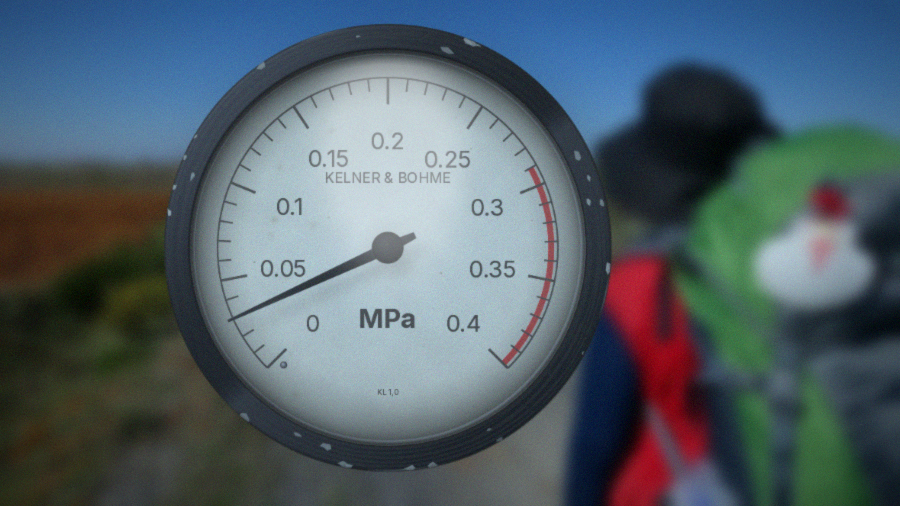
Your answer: 0.03 MPa
